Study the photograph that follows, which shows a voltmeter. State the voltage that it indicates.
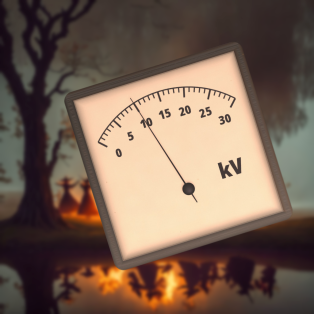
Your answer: 10 kV
